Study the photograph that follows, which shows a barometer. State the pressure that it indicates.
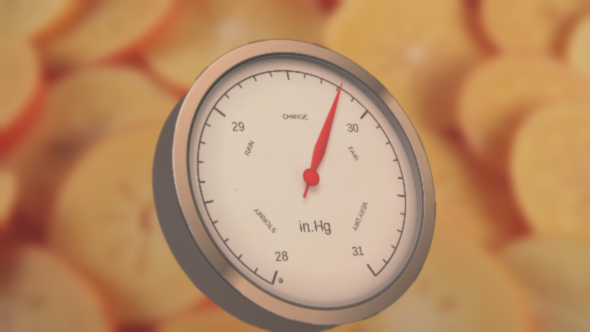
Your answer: 29.8 inHg
